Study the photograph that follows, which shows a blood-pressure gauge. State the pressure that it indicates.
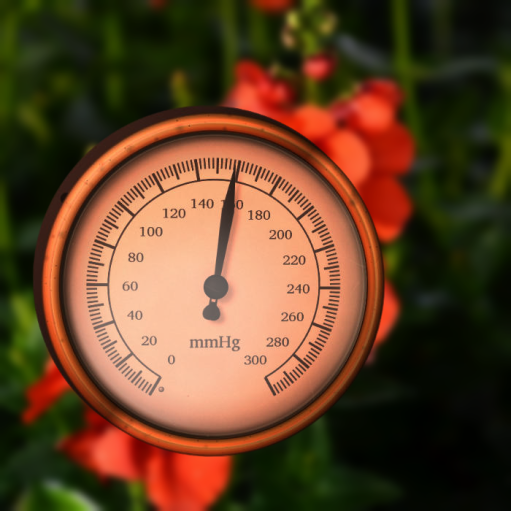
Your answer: 158 mmHg
